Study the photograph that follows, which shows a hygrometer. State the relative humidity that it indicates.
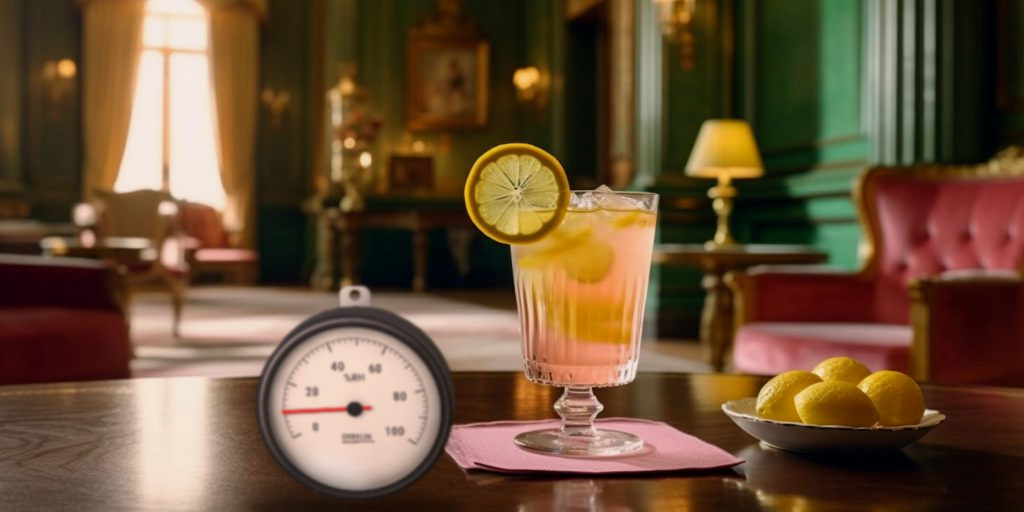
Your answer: 10 %
